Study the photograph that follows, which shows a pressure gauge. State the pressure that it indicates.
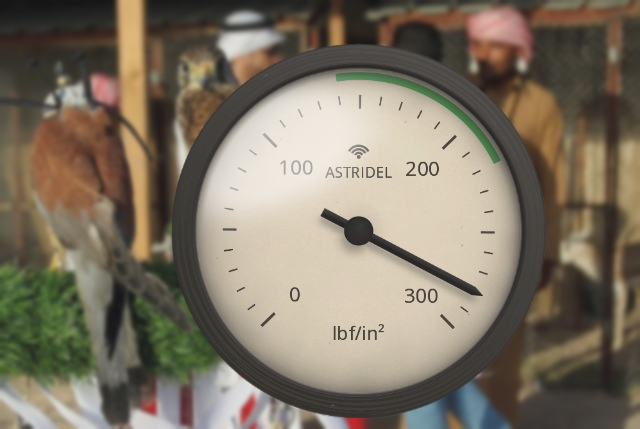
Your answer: 280 psi
